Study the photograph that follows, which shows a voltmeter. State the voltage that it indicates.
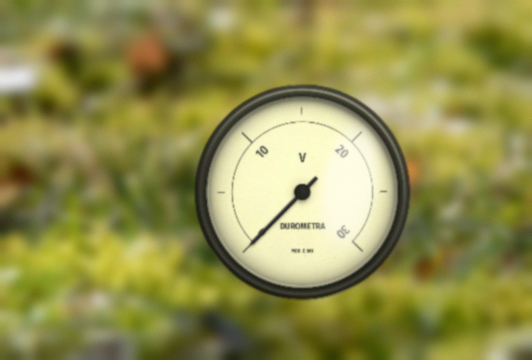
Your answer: 0 V
